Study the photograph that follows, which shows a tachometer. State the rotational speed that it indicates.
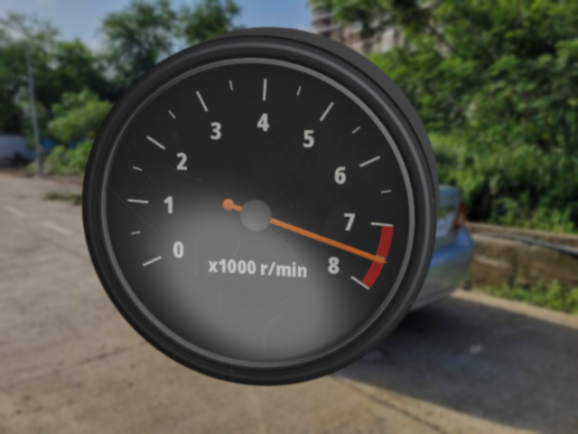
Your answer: 7500 rpm
